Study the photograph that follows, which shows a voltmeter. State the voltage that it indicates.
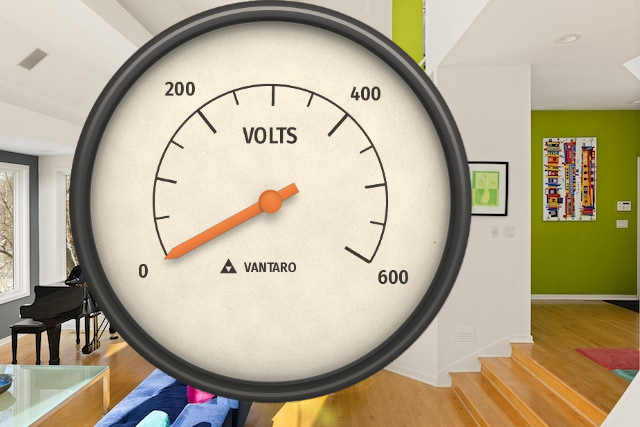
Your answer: 0 V
